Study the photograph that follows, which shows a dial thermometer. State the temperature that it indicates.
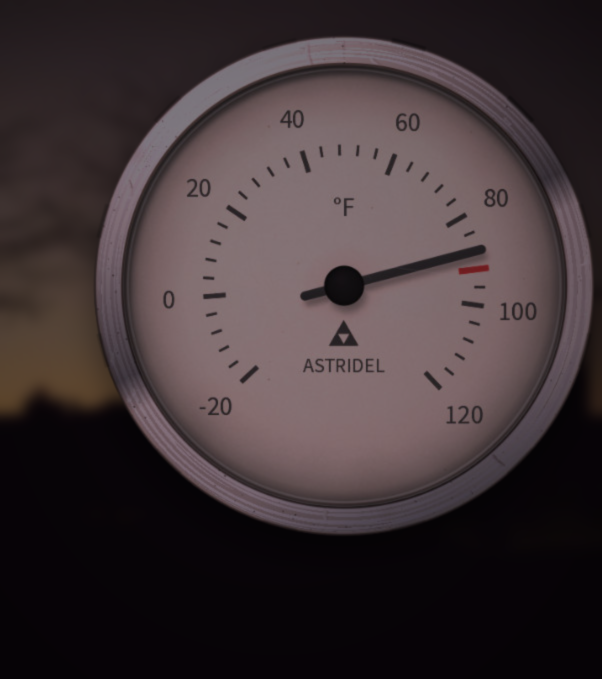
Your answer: 88 °F
